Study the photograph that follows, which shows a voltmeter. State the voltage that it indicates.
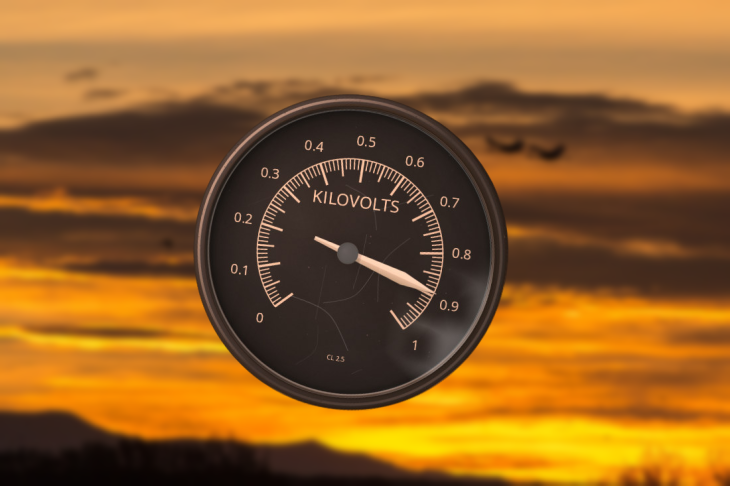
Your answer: 0.89 kV
